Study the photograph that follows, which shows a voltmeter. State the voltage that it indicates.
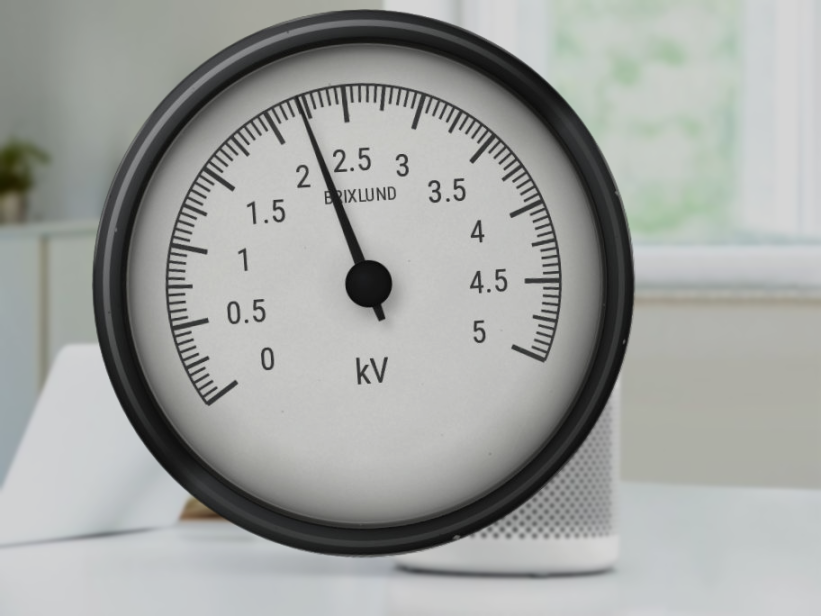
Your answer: 2.2 kV
